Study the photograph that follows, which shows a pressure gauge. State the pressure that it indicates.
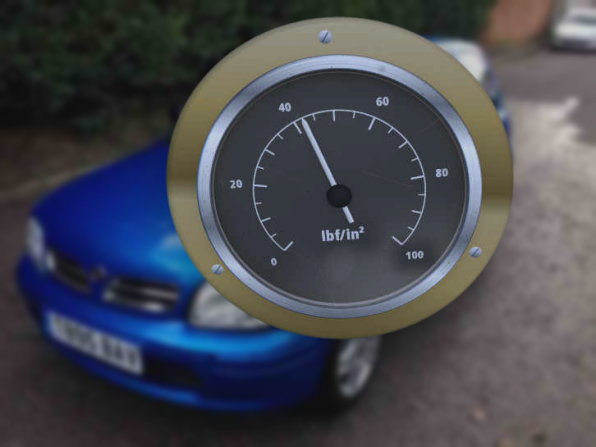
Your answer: 42.5 psi
